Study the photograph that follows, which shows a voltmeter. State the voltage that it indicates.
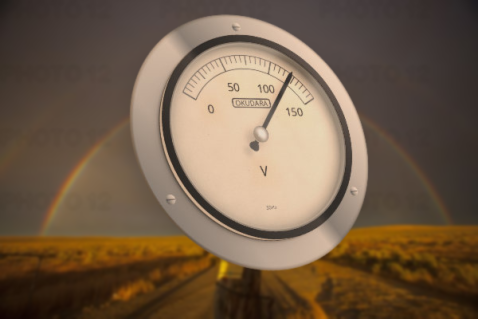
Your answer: 120 V
